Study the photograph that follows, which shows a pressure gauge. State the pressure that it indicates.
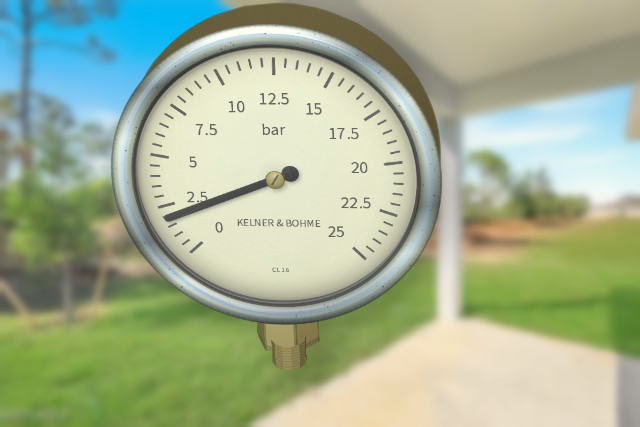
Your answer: 2 bar
